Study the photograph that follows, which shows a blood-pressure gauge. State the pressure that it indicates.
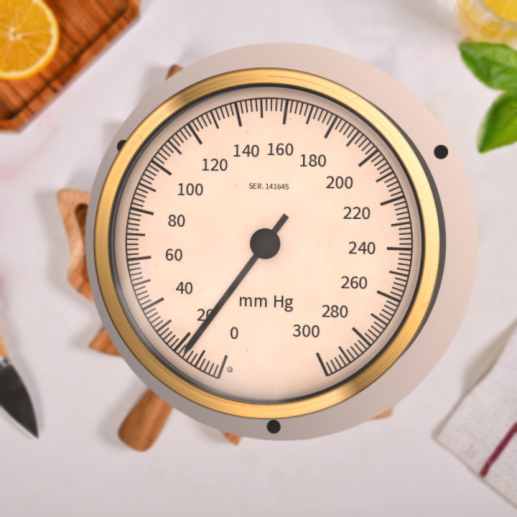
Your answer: 16 mmHg
